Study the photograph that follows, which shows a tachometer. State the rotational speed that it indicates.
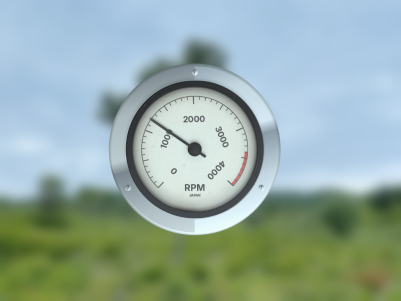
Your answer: 1200 rpm
